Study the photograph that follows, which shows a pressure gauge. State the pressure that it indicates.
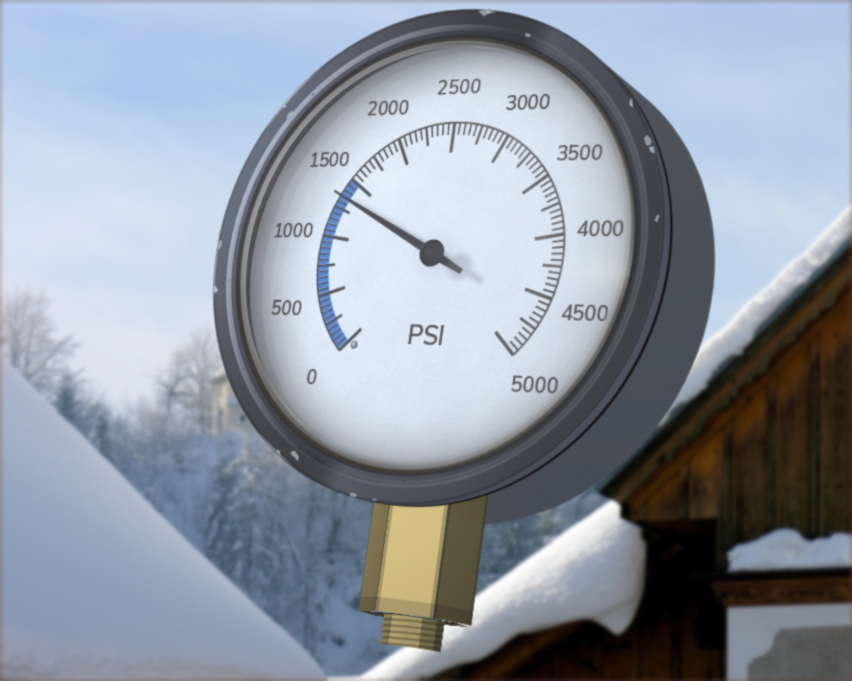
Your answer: 1350 psi
